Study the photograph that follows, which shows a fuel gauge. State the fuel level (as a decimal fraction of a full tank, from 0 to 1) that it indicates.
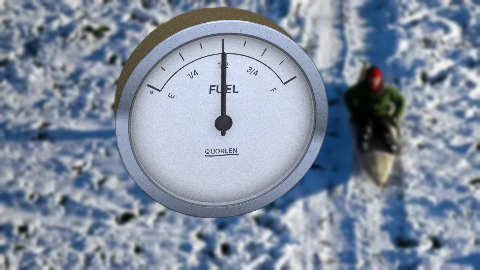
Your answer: 0.5
